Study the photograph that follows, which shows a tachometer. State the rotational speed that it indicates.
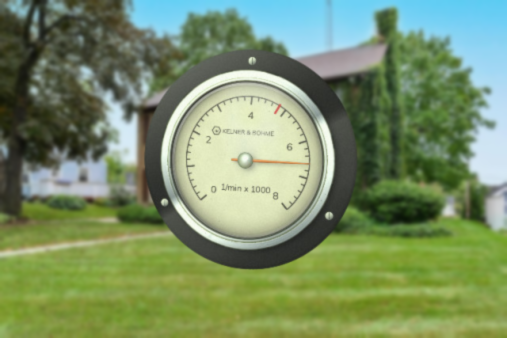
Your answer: 6600 rpm
